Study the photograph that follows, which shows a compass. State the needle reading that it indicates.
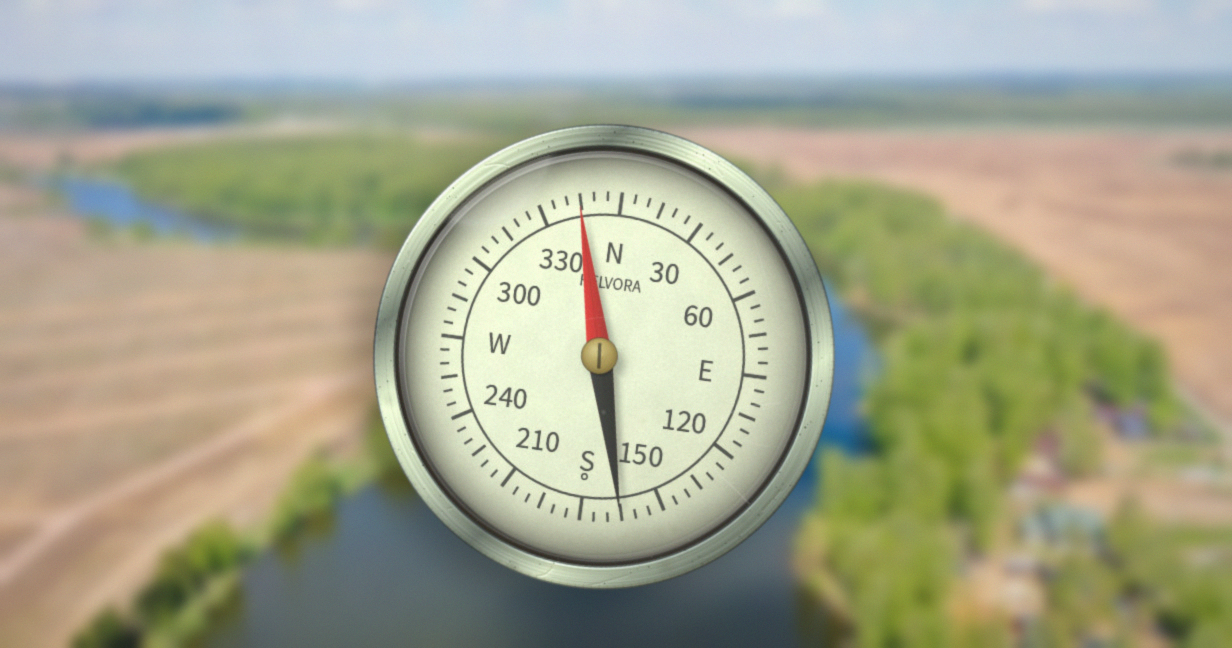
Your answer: 345 °
